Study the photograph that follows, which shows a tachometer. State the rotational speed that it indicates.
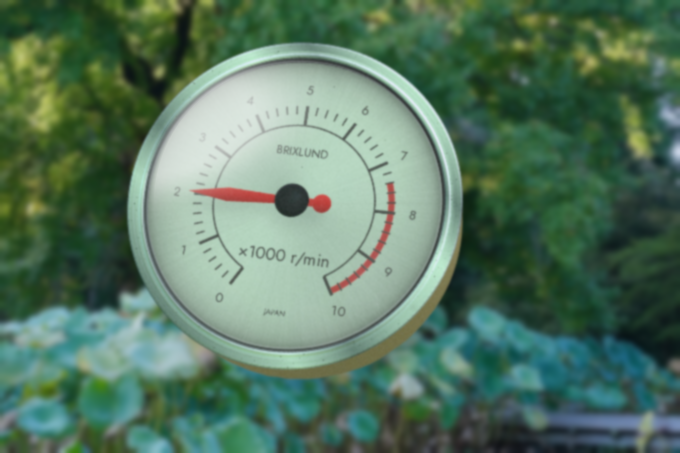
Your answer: 2000 rpm
